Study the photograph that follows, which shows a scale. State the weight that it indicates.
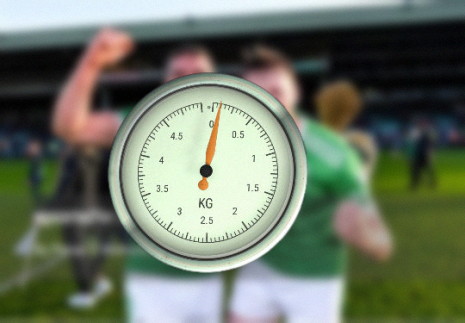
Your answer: 0.1 kg
